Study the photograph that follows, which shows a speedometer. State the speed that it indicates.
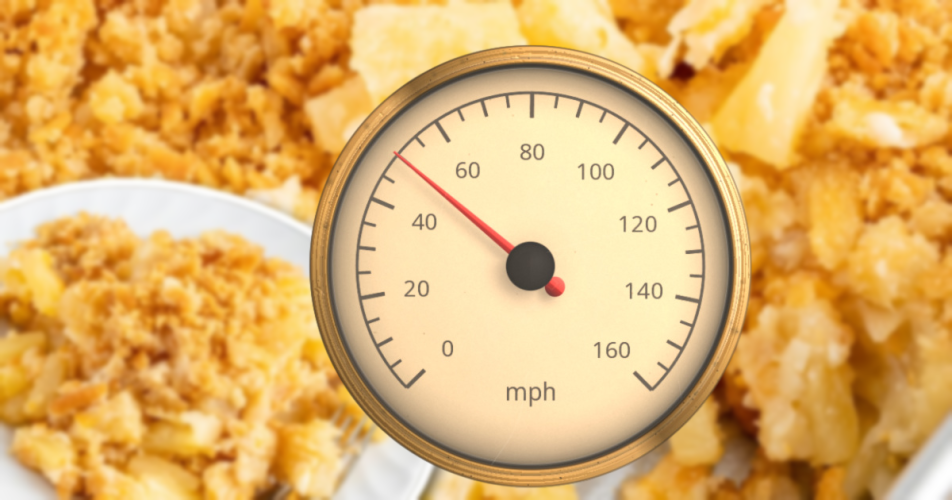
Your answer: 50 mph
